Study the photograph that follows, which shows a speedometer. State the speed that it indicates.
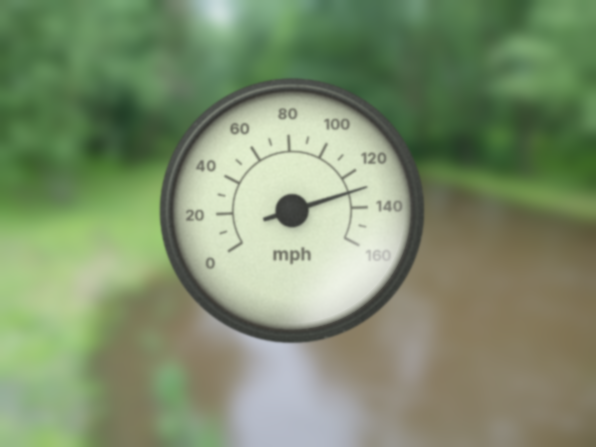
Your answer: 130 mph
